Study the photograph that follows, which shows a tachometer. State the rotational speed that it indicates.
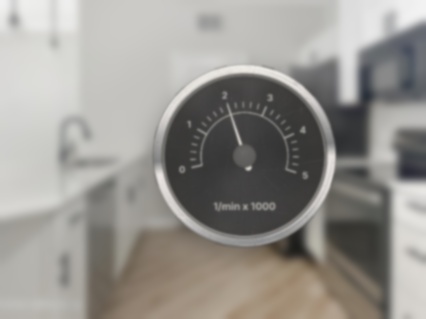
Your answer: 2000 rpm
